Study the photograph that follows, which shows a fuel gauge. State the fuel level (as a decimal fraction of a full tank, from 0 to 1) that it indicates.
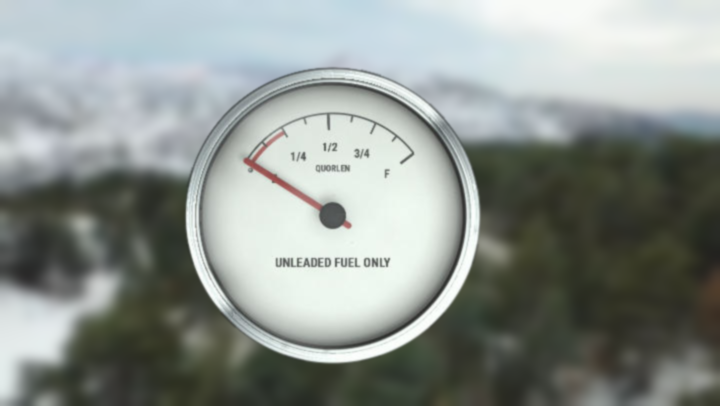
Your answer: 0
